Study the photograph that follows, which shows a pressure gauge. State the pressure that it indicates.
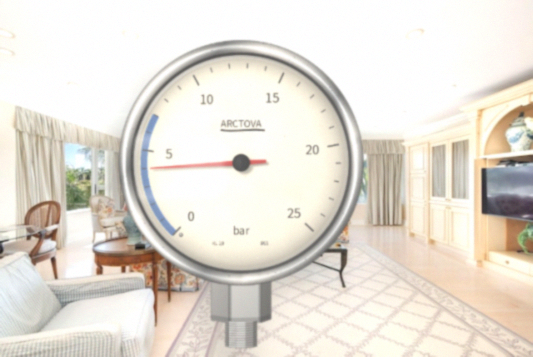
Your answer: 4 bar
